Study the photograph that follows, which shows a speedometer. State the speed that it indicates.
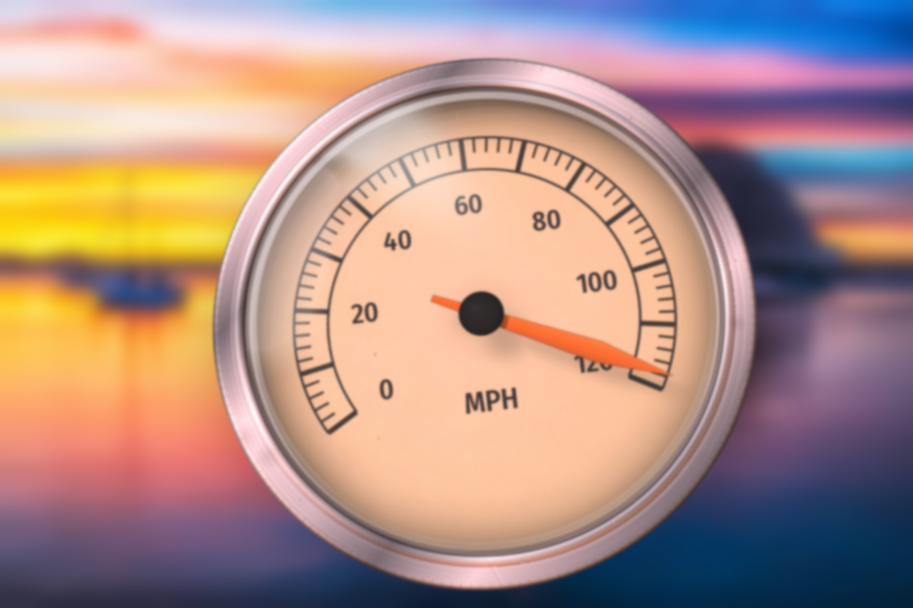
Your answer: 118 mph
